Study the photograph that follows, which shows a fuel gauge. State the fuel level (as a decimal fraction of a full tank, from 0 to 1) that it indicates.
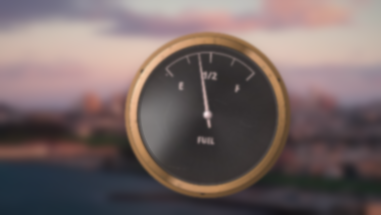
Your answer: 0.375
